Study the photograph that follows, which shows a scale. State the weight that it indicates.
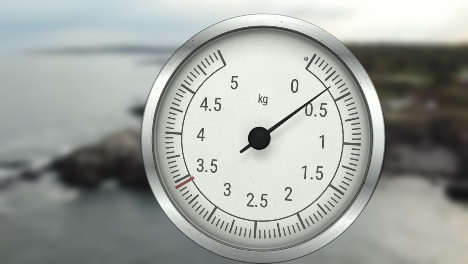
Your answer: 0.35 kg
